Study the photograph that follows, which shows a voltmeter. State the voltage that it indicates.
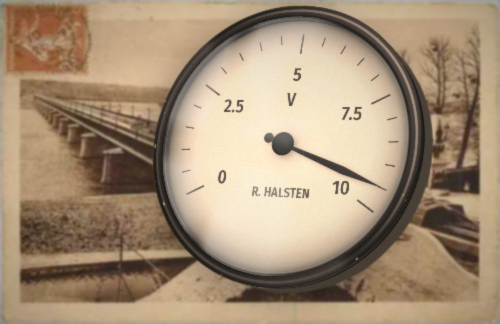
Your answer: 9.5 V
